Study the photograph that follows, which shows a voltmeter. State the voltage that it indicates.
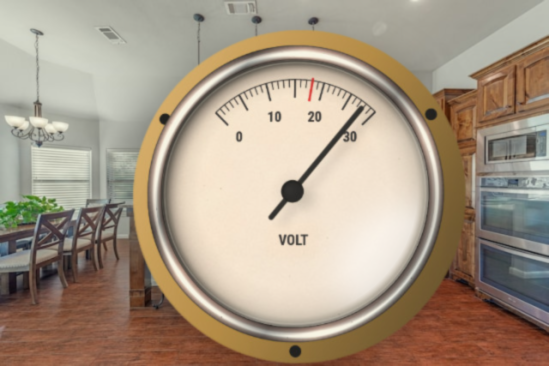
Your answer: 28 V
